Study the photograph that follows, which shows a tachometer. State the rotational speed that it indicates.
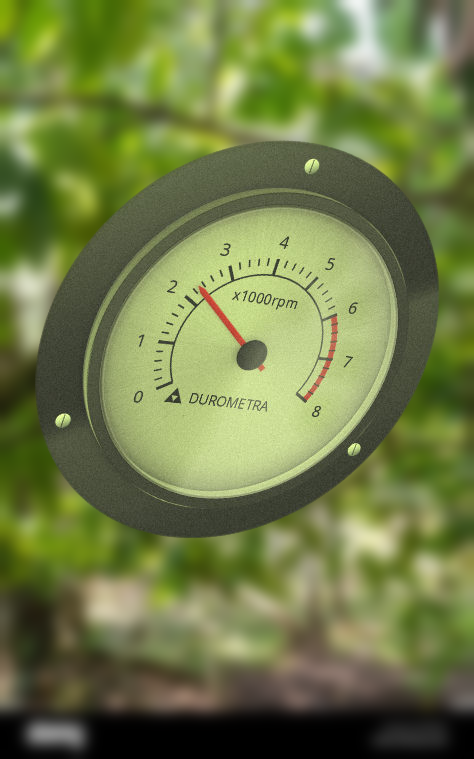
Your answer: 2300 rpm
